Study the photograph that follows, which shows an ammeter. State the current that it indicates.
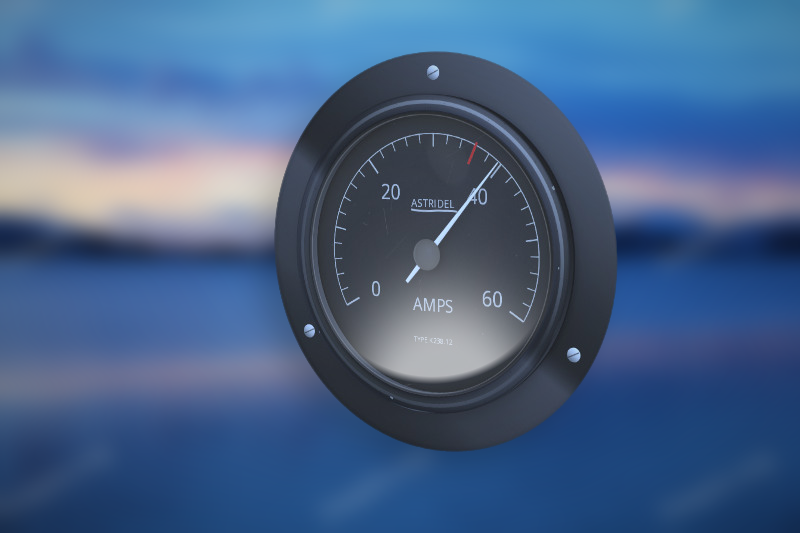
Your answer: 40 A
